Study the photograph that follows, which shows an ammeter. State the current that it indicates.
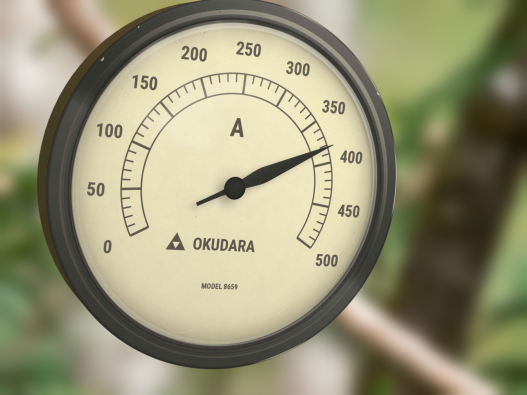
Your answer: 380 A
